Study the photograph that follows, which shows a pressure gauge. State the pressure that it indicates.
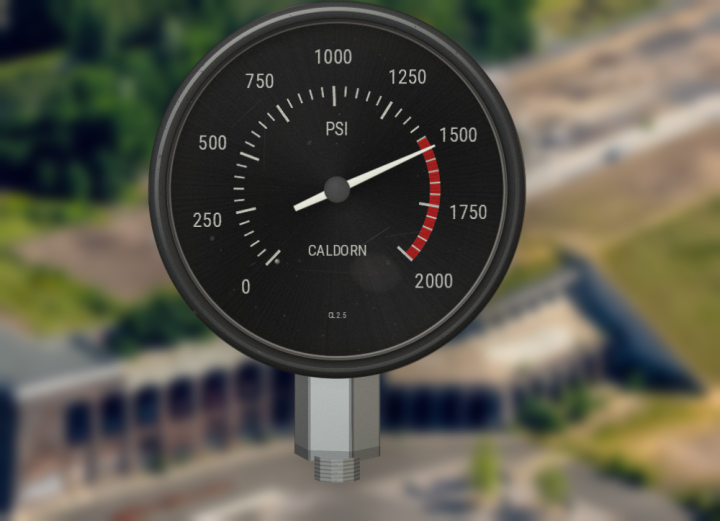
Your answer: 1500 psi
